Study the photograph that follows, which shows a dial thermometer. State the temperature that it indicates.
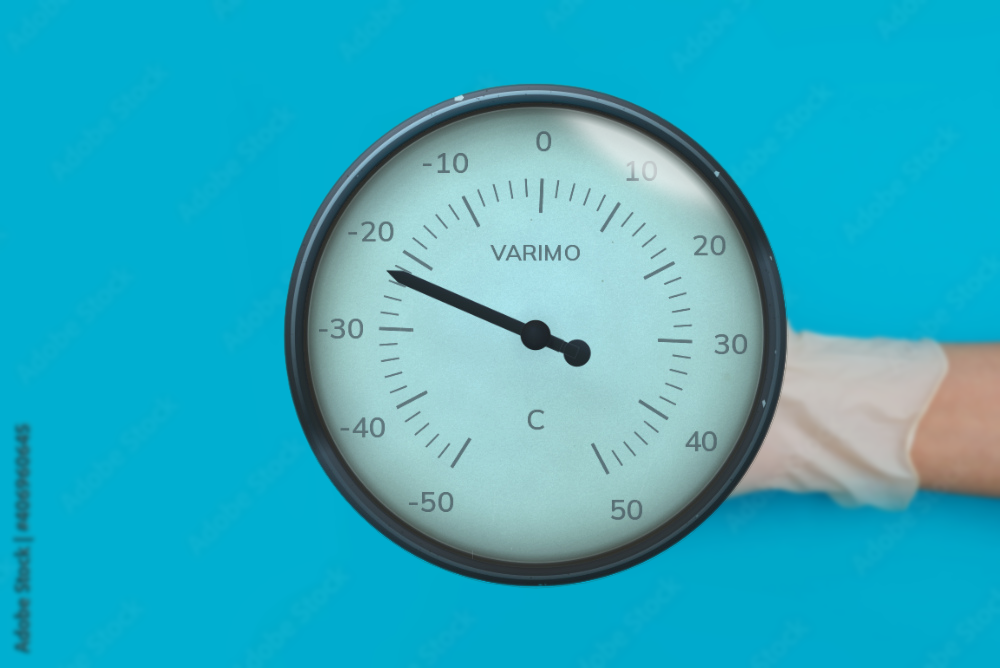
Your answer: -23 °C
